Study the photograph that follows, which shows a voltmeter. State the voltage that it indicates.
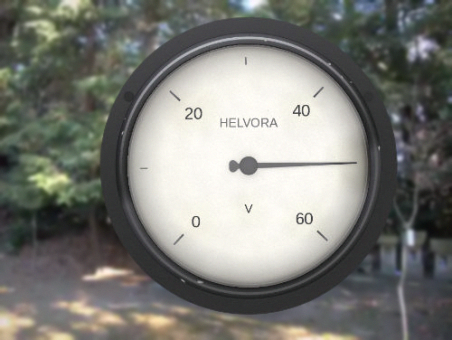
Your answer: 50 V
